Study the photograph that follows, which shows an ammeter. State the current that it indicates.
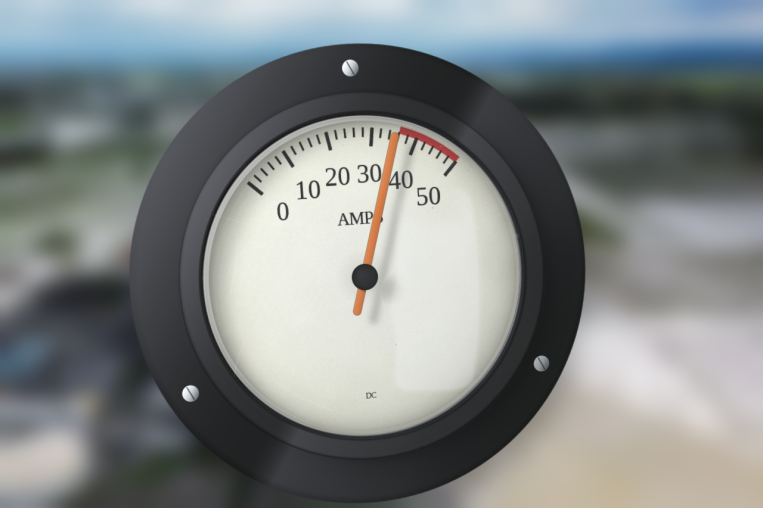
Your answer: 35 A
